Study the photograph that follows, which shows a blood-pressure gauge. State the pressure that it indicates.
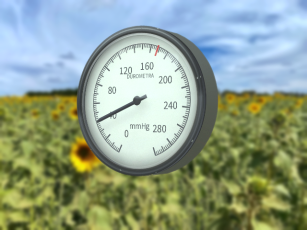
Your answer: 40 mmHg
